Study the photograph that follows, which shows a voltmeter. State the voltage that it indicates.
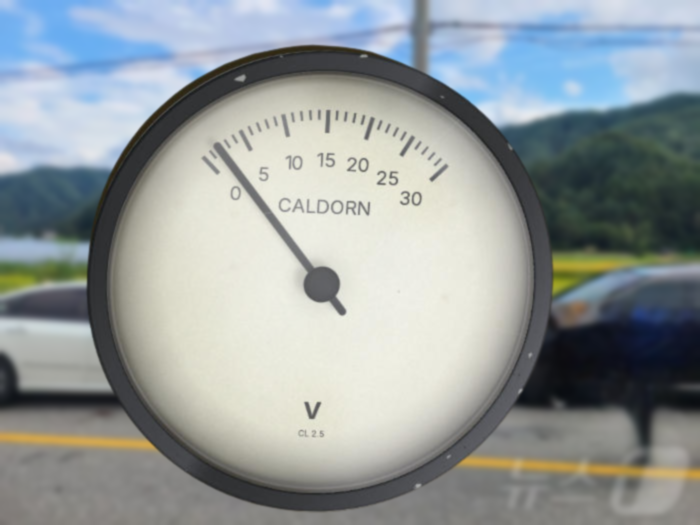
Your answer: 2 V
